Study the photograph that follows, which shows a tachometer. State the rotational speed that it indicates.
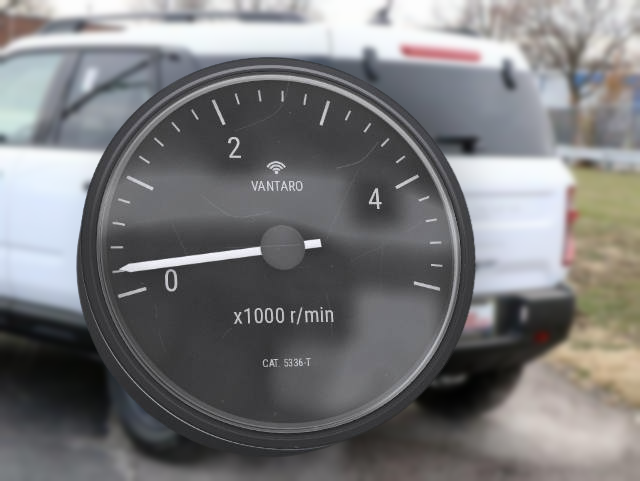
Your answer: 200 rpm
